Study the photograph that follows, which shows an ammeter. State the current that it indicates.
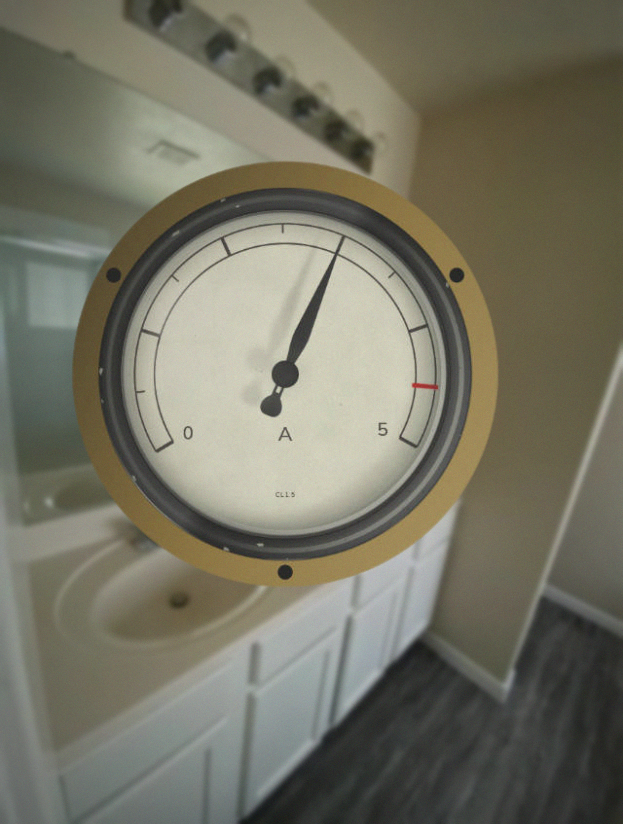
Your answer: 3 A
